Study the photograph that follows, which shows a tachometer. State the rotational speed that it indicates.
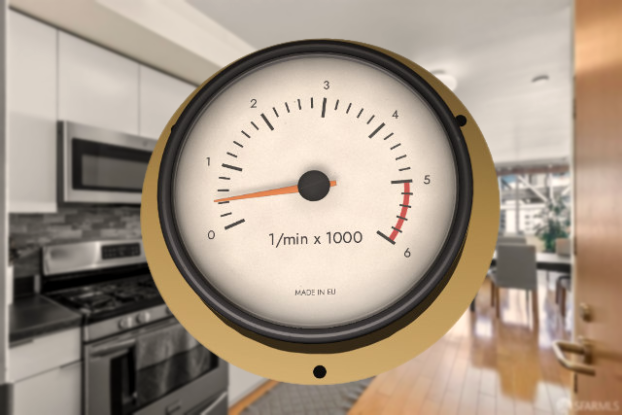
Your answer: 400 rpm
